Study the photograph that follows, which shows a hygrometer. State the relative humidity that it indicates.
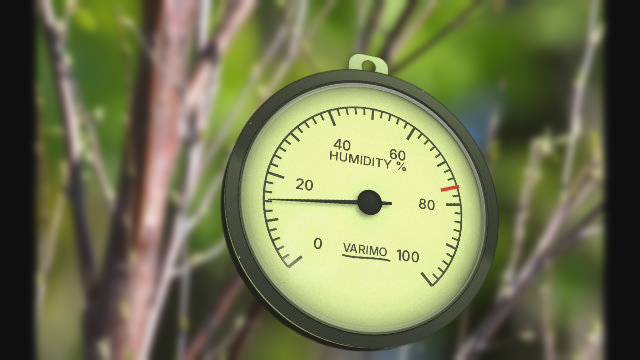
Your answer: 14 %
